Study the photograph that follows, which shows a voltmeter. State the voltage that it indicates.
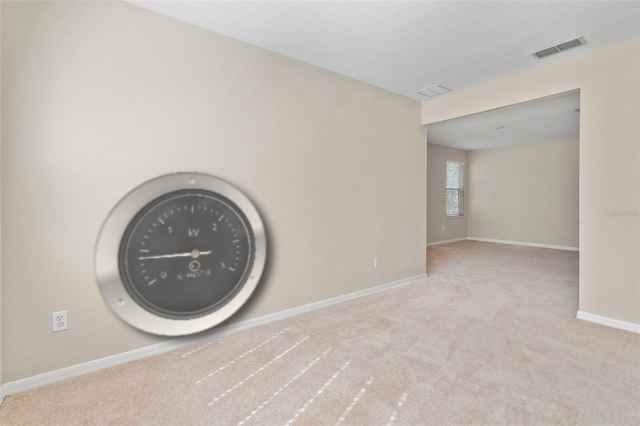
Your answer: 0.4 kV
